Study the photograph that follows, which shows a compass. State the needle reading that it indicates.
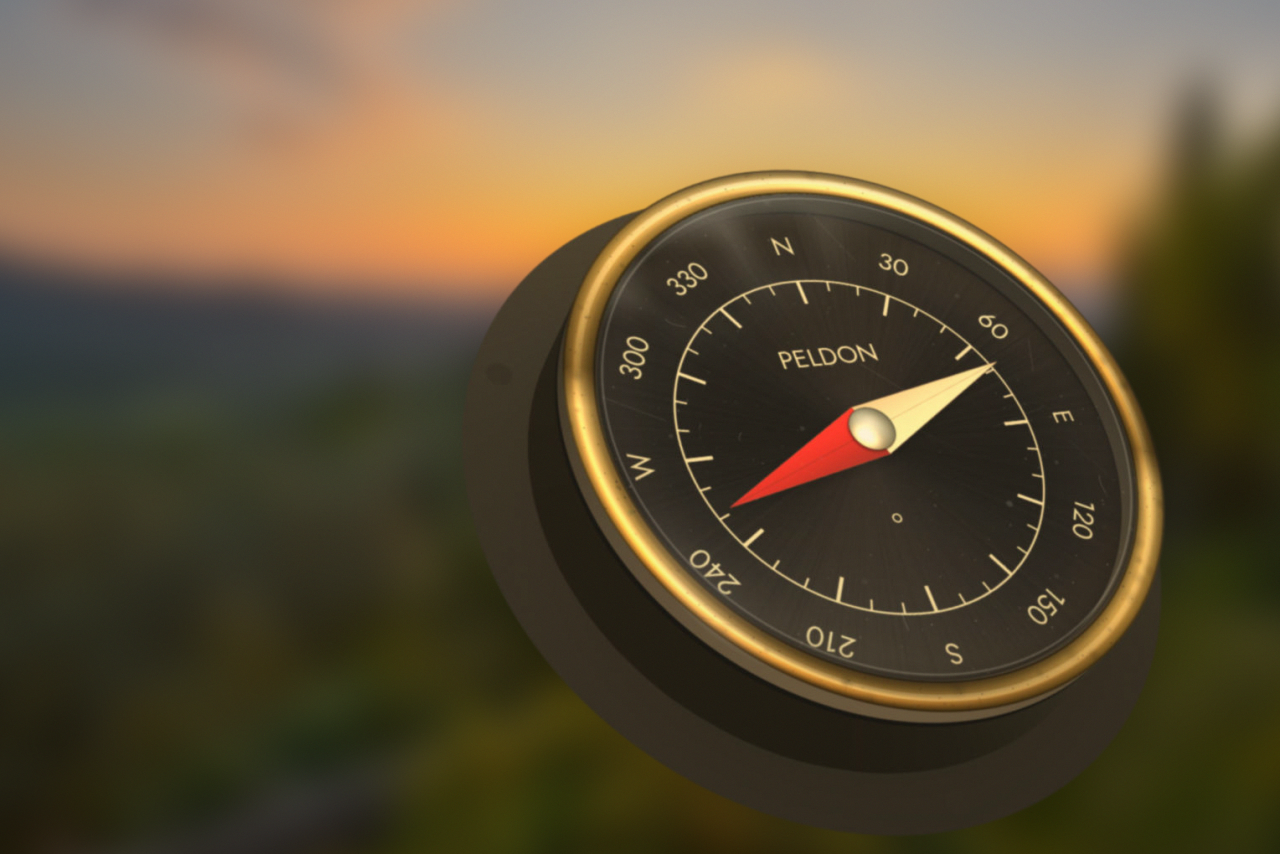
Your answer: 250 °
